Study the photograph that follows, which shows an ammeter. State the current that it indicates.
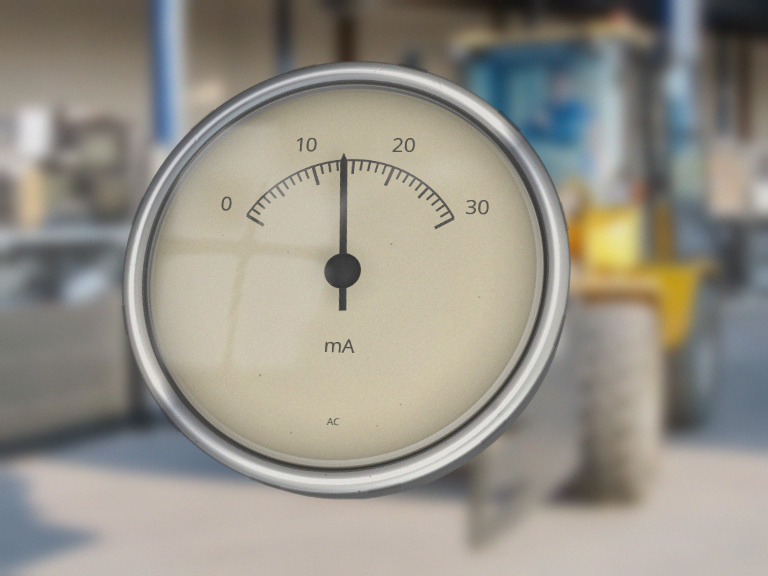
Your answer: 14 mA
